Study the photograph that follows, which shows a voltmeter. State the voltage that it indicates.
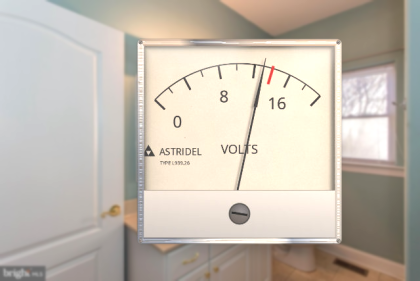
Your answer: 13 V
